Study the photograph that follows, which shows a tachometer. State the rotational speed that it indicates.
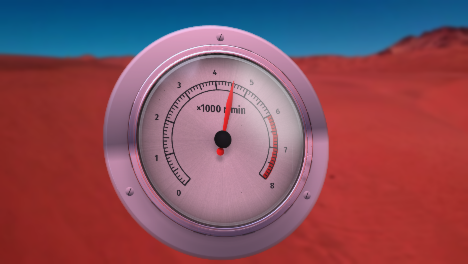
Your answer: 4500 rpm
